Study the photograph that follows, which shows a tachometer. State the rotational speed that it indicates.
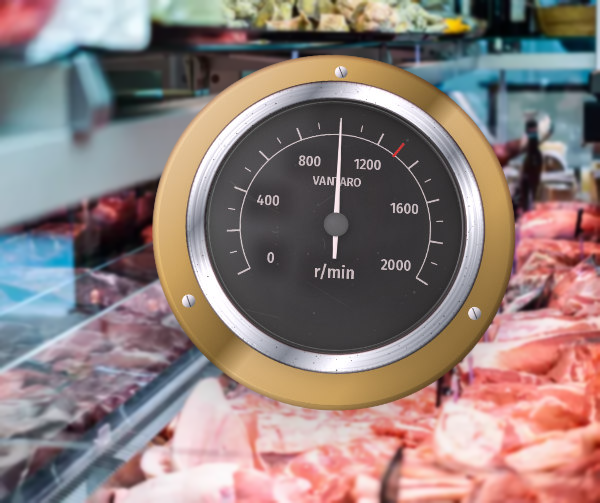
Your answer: 1000 rpm
